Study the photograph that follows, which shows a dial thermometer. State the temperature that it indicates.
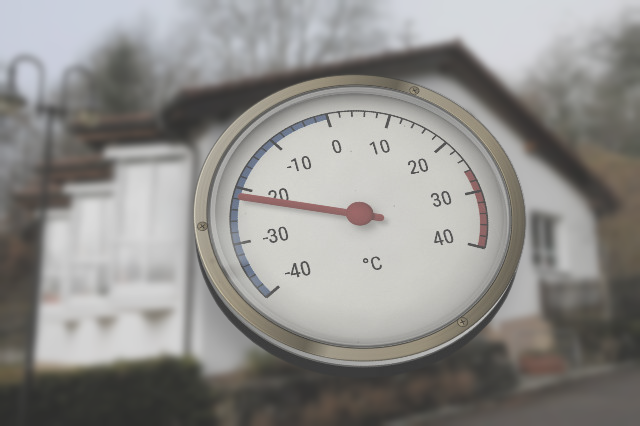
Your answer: -22 °C
